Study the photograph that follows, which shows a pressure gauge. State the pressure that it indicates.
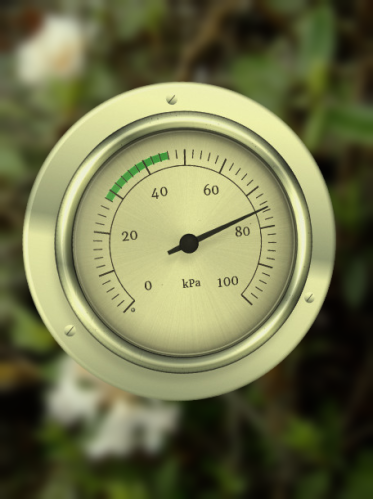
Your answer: 75 kPa
